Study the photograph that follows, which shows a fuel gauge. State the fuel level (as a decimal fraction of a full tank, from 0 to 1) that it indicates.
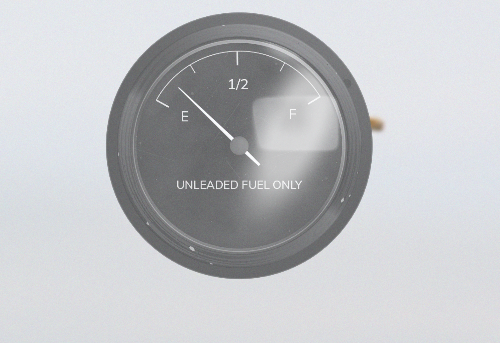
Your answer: 0.125
